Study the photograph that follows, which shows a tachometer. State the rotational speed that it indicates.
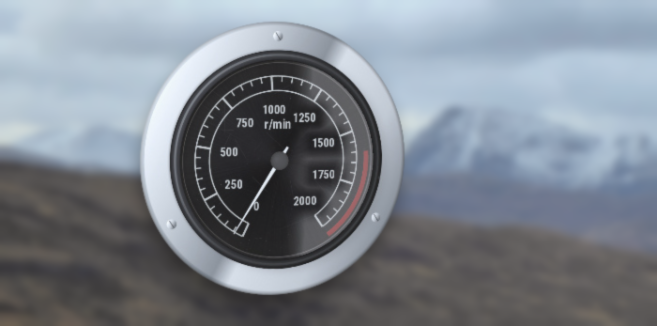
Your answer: 50 rpm
